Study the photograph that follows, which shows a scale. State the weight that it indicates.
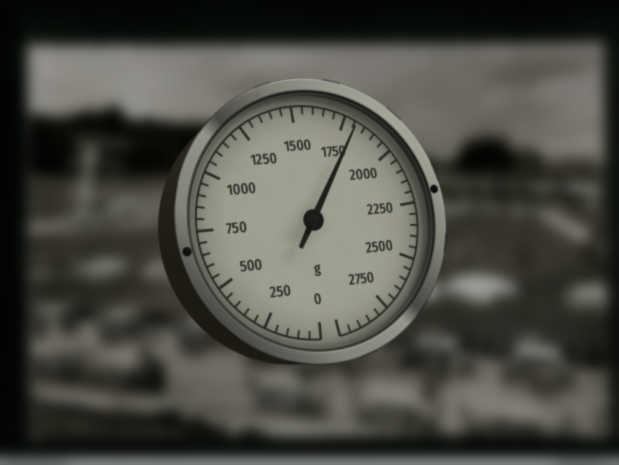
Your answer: 1800 g
